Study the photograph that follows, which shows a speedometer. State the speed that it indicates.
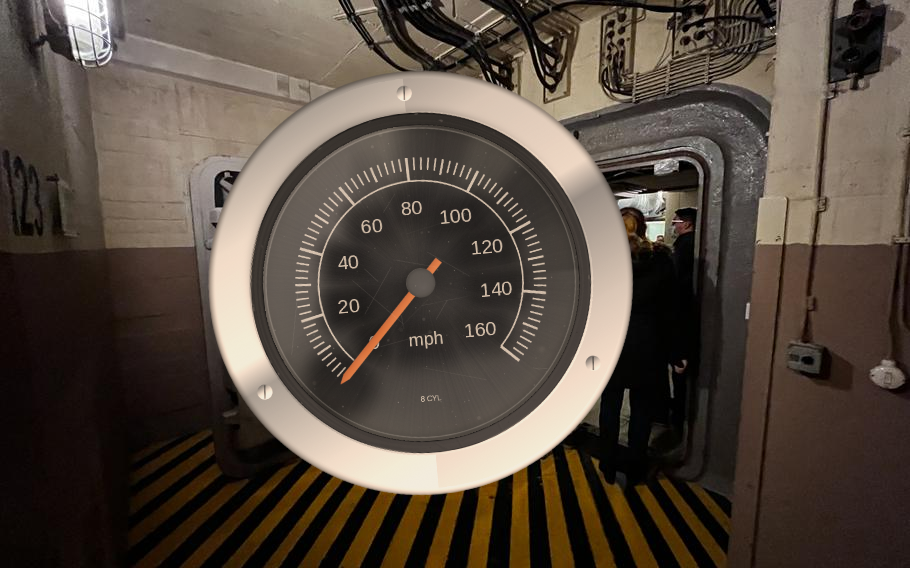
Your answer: 0 mph
